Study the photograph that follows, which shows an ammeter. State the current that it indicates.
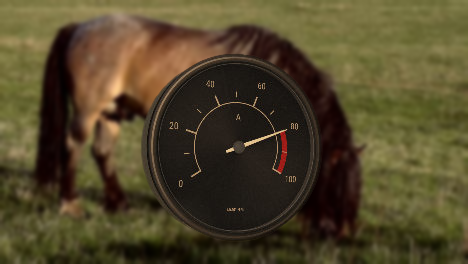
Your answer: 80 A
